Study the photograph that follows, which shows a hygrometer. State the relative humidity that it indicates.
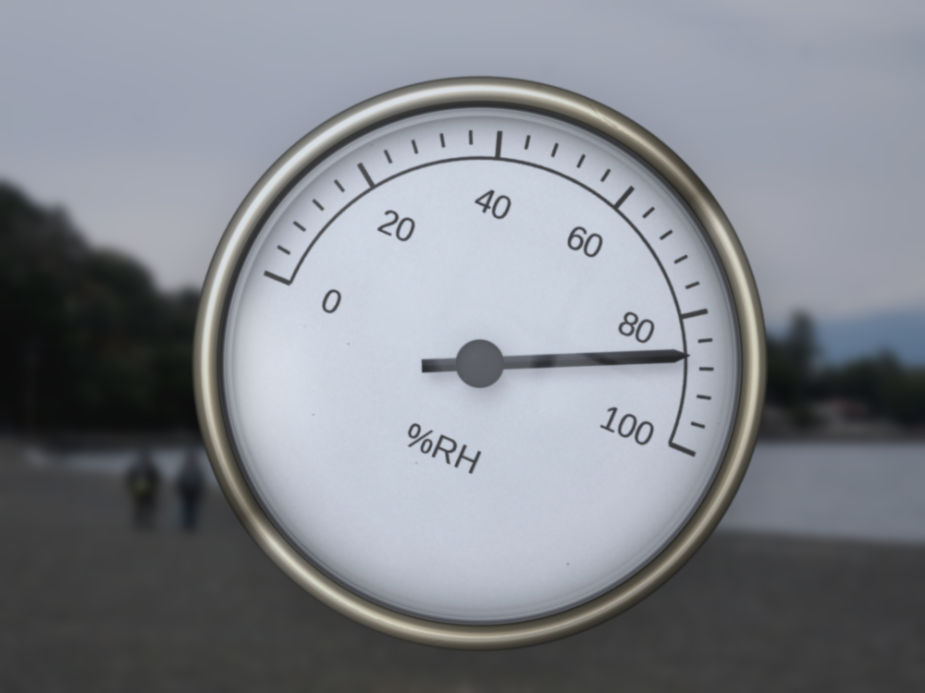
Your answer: 86 %
